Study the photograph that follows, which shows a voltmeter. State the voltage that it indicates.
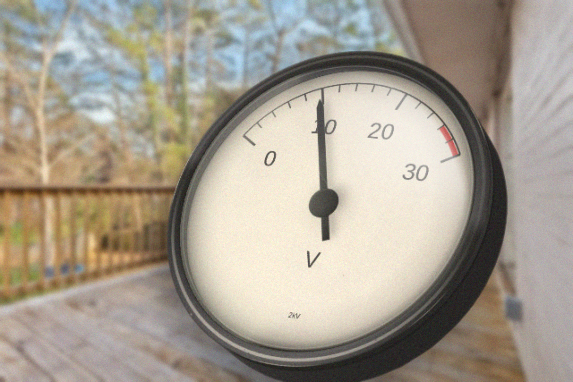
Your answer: 10 V
